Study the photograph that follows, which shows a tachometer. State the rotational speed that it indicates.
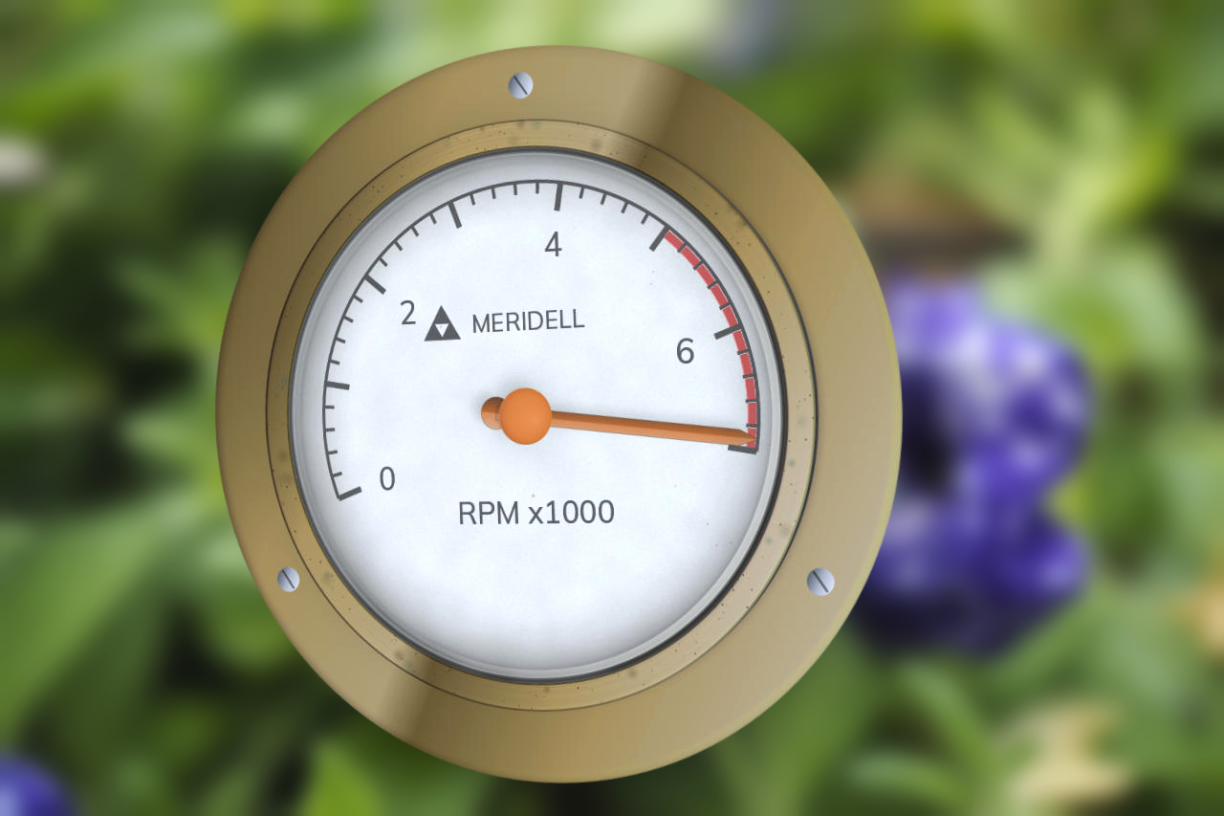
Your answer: 6900 rpm
